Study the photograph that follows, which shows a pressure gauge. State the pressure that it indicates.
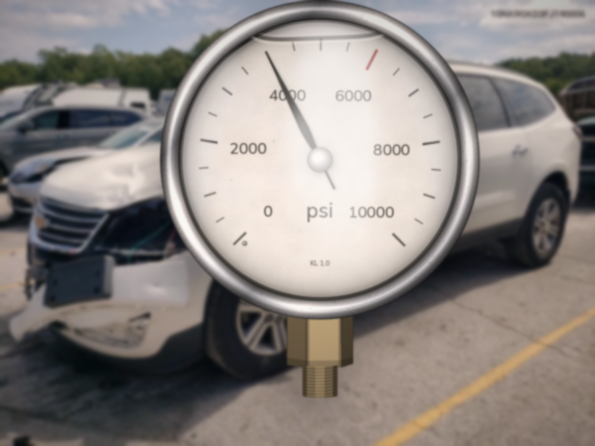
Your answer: 4000 psi
